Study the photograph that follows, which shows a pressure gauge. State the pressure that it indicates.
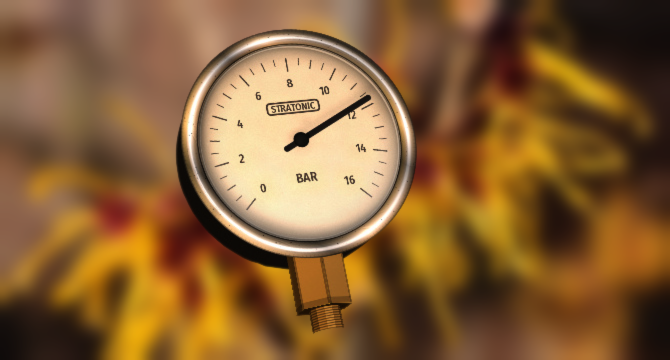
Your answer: 11.75 bar
